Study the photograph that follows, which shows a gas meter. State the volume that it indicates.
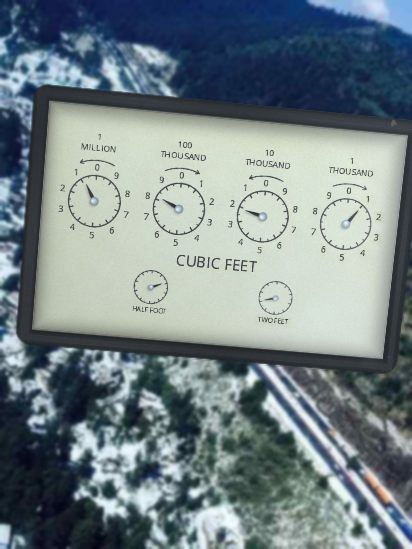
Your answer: 82100 ft³
